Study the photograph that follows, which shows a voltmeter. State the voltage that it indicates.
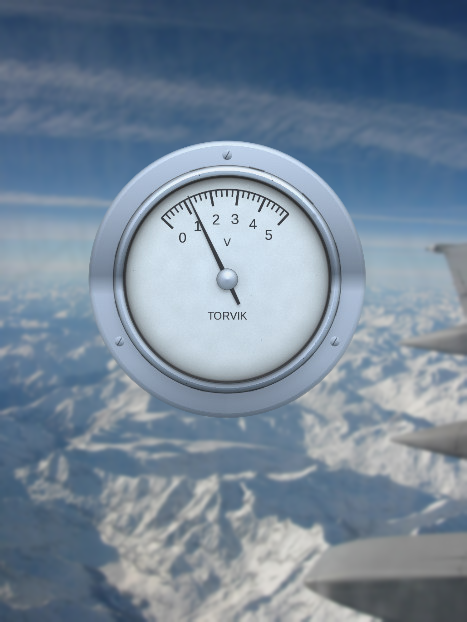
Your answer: 1.2 V
